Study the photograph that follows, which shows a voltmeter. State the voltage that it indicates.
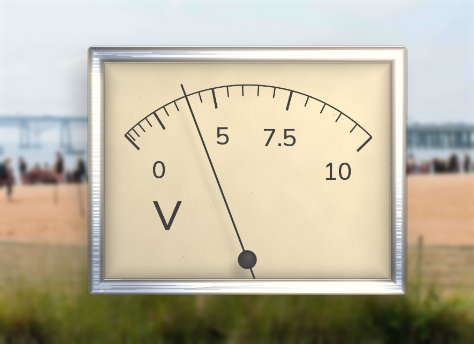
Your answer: 4 V
